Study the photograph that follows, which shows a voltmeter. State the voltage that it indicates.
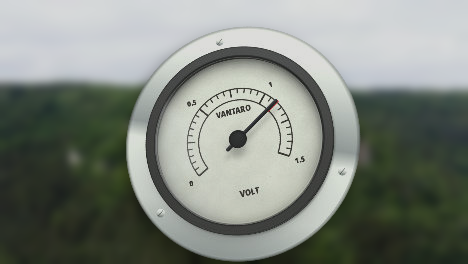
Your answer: 1.1 V
